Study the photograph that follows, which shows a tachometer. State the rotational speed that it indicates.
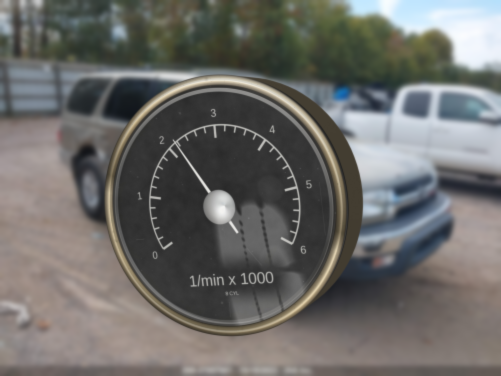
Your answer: 2200 rpm
